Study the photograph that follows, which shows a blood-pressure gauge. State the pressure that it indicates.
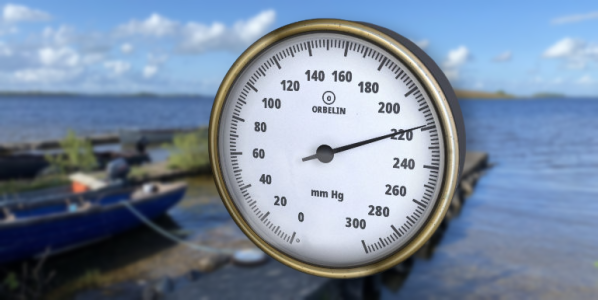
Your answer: 218 mmHg
